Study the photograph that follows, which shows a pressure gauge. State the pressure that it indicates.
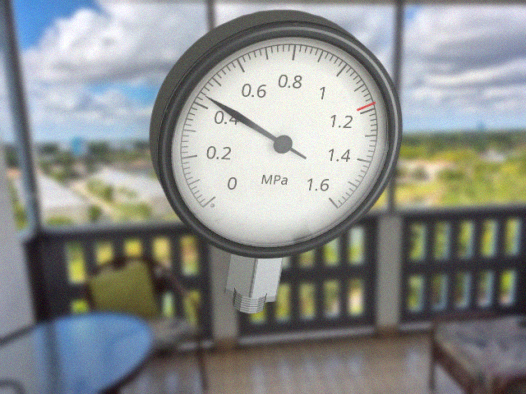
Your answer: 0.44 MPa
